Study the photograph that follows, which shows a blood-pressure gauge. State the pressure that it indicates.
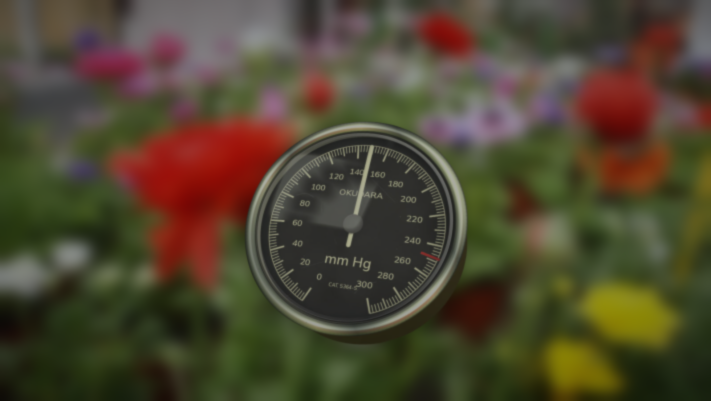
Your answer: 150 mmHg
